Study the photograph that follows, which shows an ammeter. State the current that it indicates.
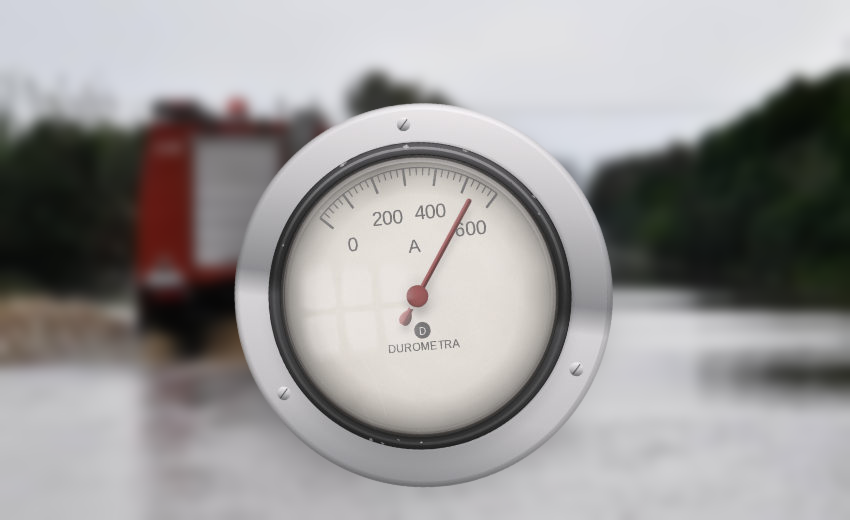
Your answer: 540 A
